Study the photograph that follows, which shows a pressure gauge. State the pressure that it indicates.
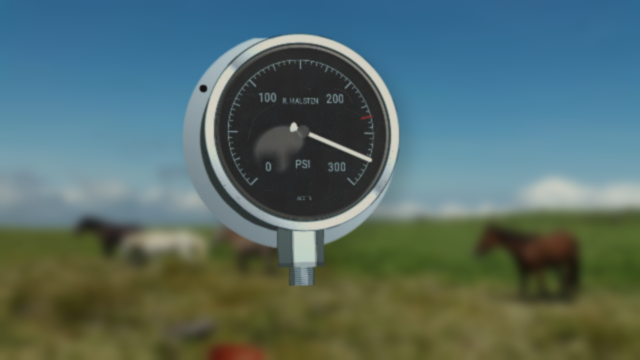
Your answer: 275 psi
